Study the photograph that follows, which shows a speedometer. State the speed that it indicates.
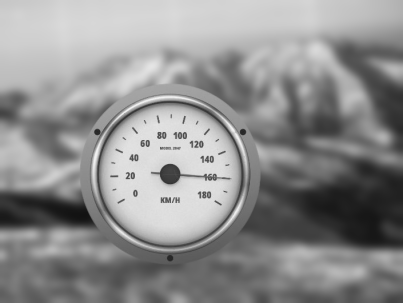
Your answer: 160 km/h
